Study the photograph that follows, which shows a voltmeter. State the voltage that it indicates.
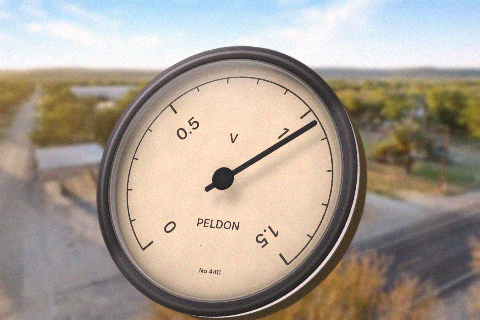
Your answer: 1.05 V
